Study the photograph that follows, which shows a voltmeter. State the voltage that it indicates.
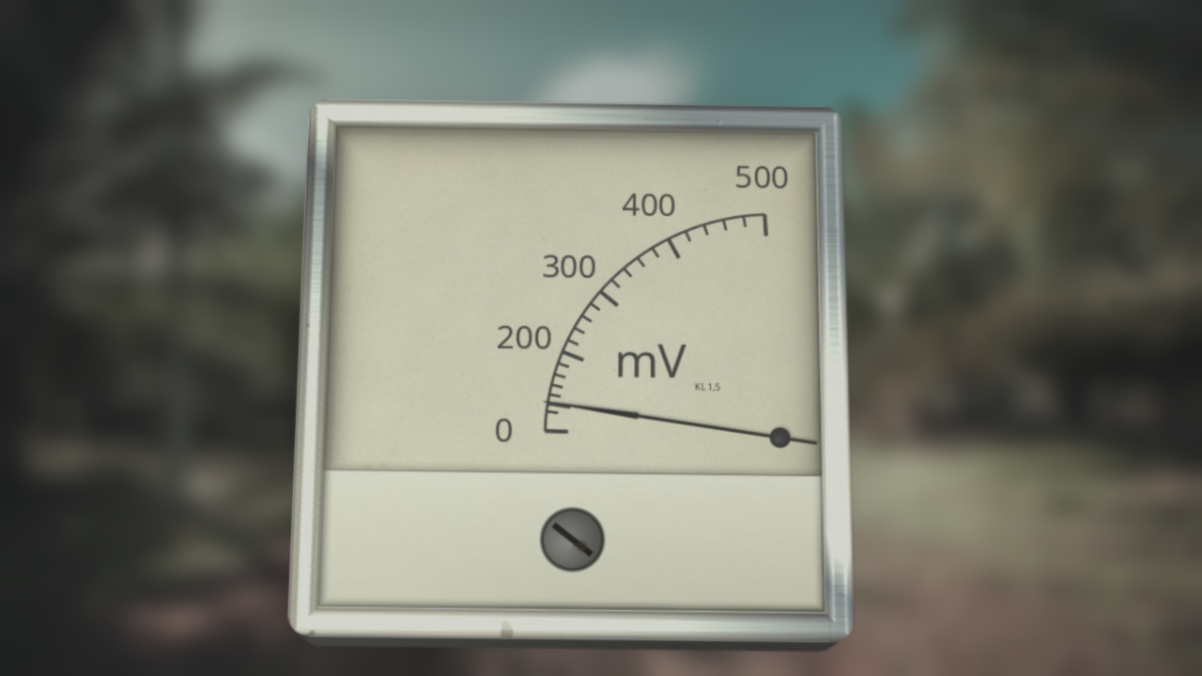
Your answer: 100 mV
